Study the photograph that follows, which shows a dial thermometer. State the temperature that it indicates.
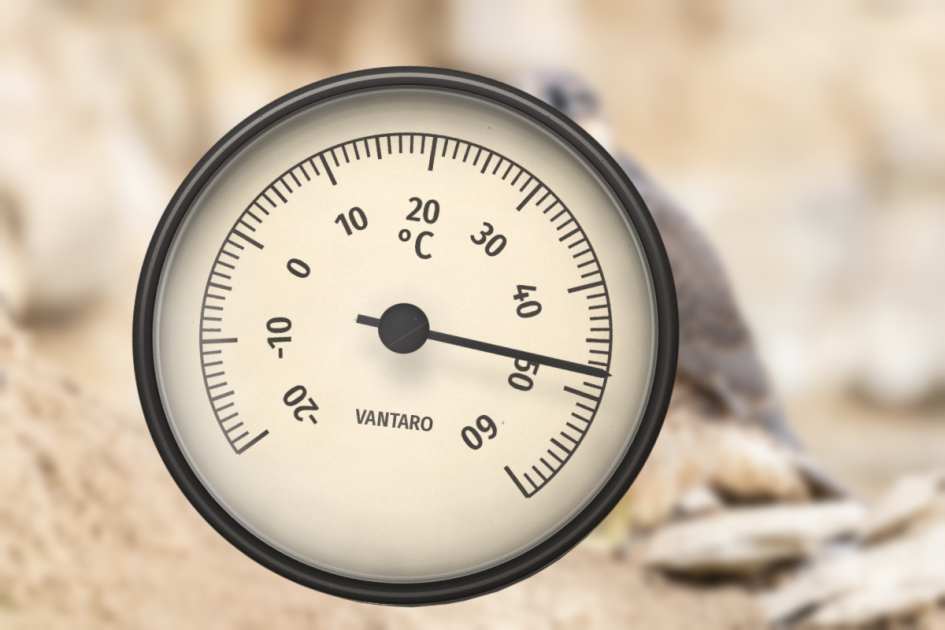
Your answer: 48 °C
